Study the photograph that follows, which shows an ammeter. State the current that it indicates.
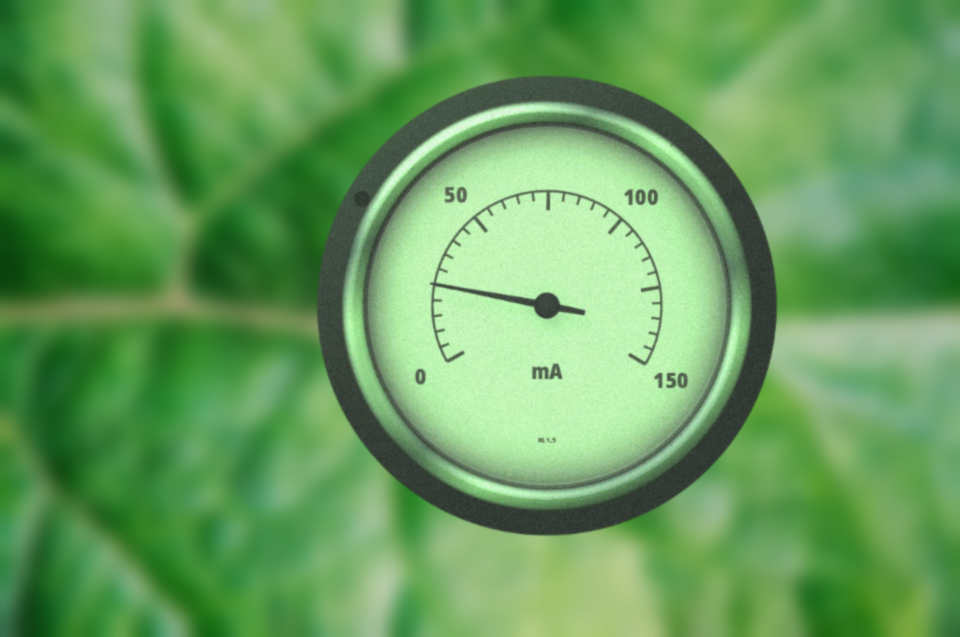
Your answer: 25 mA
